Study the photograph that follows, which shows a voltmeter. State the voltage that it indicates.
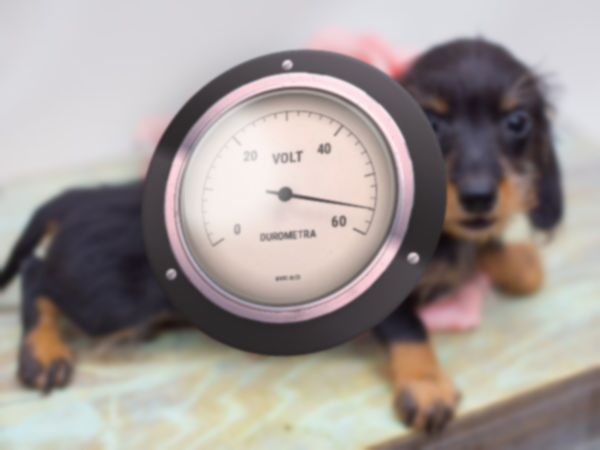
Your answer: 56 V
